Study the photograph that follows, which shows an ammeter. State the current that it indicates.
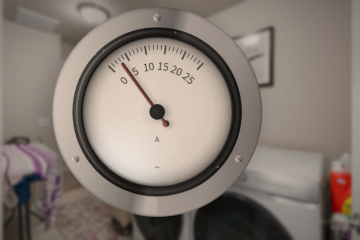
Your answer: 3 A
